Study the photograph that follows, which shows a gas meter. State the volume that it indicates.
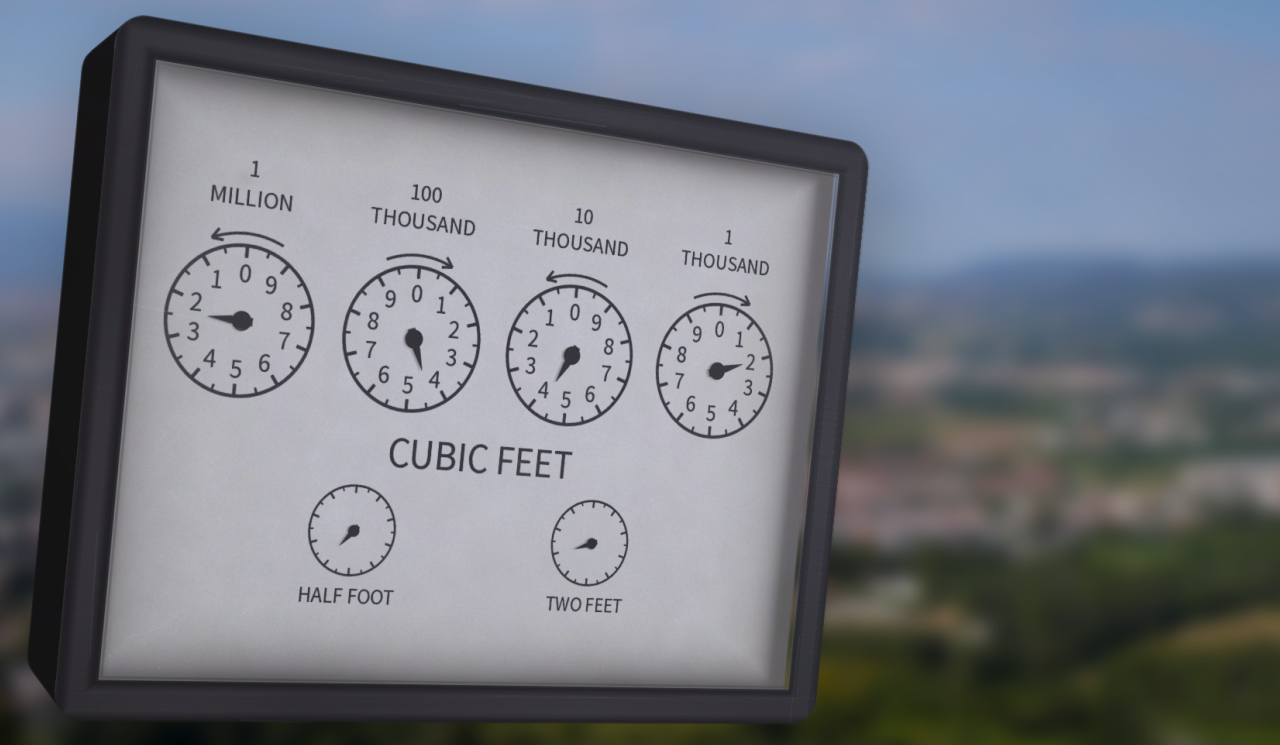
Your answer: 244200 ft³
